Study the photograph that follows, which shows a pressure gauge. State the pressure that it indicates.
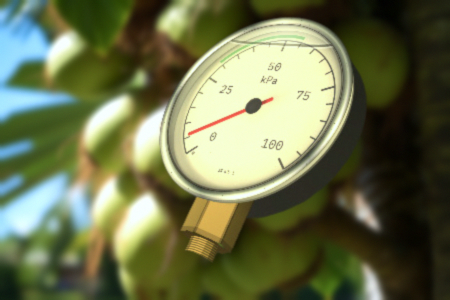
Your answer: 5 kPa
